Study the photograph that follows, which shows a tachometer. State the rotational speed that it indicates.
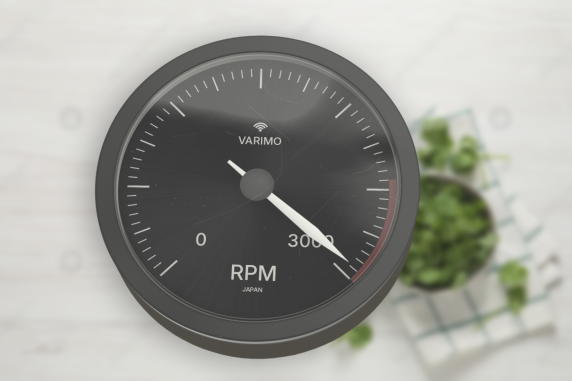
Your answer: 2950 rpm
